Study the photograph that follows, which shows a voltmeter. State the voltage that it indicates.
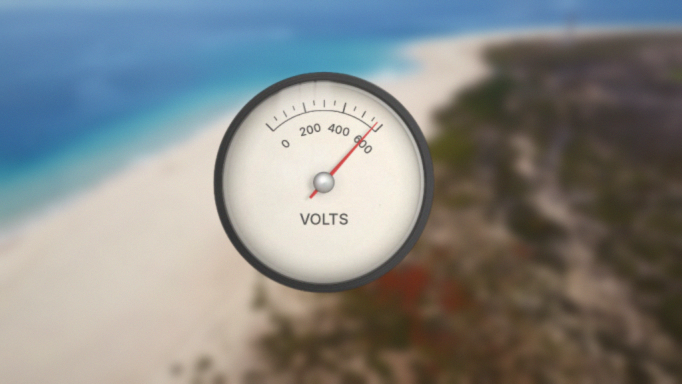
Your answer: 575 V
